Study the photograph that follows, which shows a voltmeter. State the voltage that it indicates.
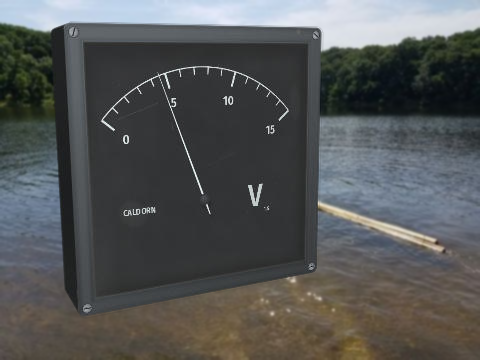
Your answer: 4.5 V
